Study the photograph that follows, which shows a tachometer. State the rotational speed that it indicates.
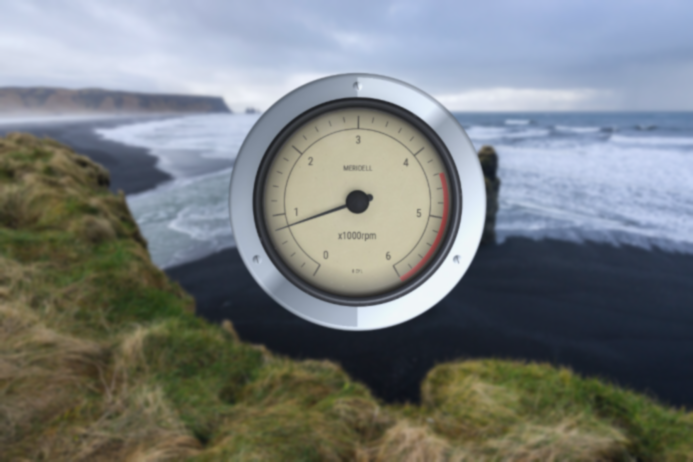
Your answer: 800 rpm
